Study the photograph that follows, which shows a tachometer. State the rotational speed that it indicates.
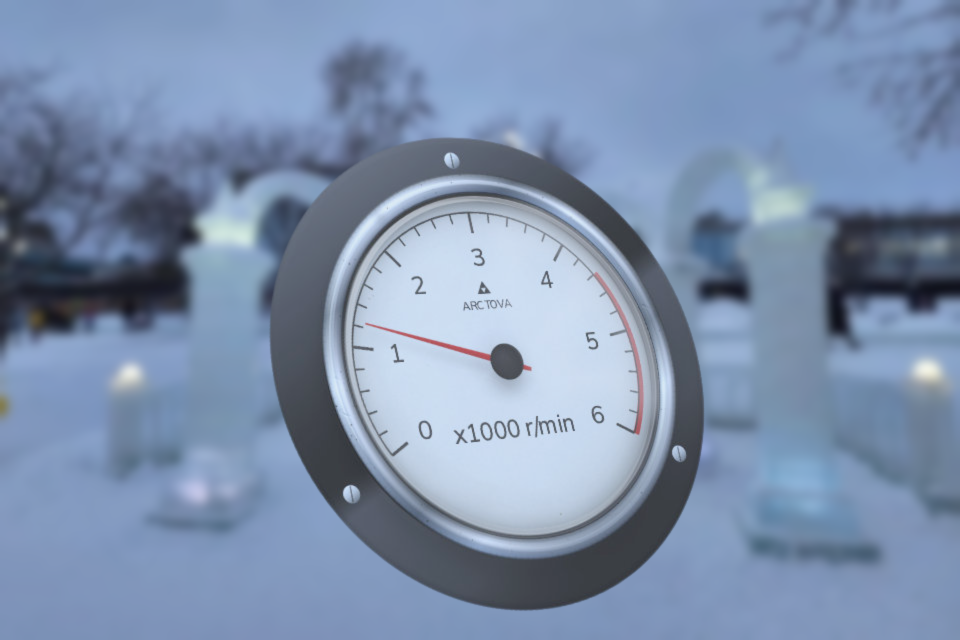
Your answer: 1200 rpm
